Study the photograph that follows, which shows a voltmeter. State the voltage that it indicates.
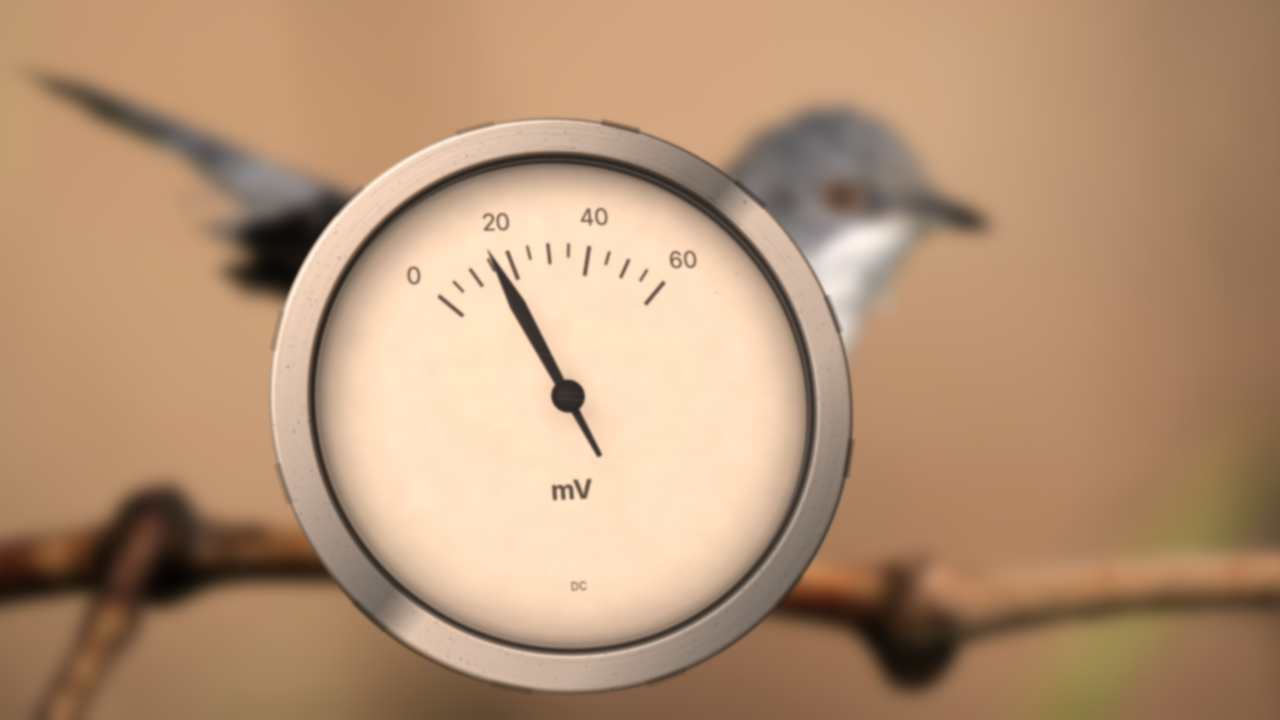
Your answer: 15 mV
